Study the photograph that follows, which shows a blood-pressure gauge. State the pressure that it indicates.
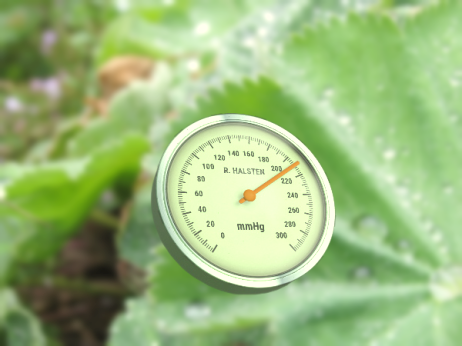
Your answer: 210 mmHg
